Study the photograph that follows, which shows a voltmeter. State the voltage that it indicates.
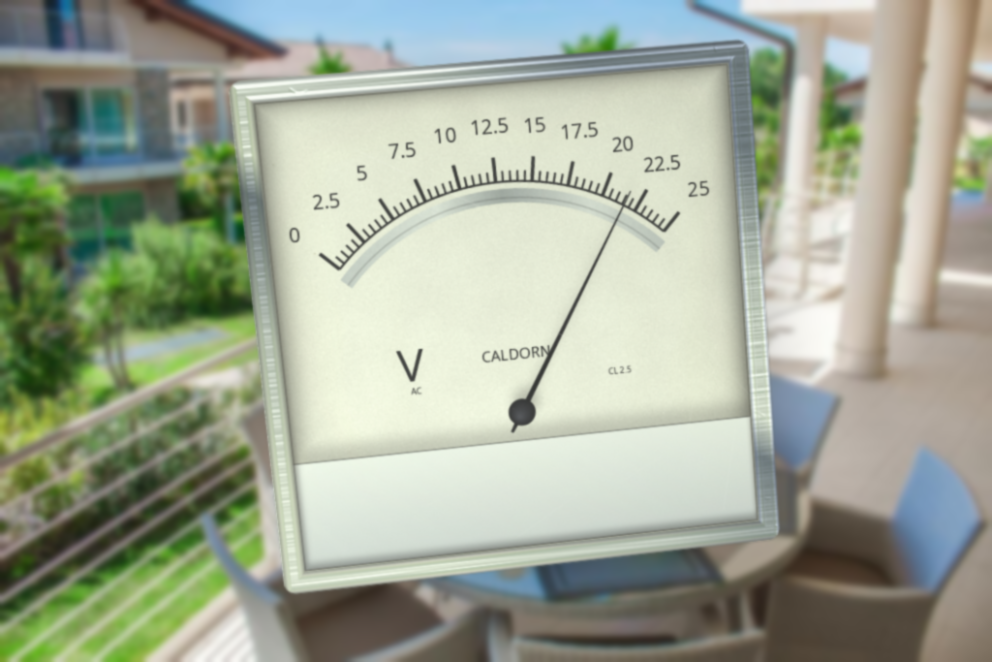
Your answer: 21.5 V
